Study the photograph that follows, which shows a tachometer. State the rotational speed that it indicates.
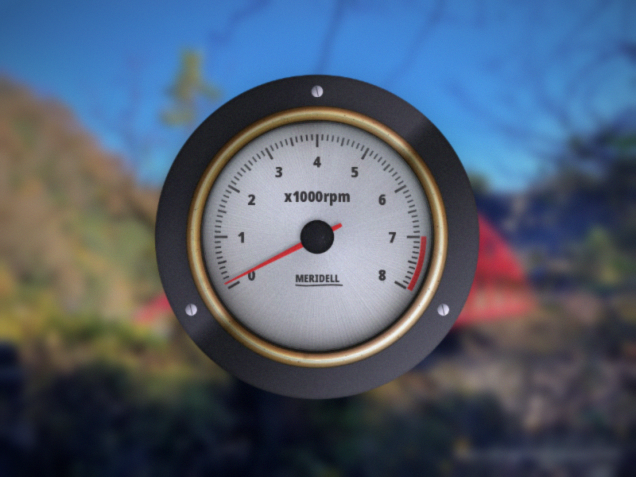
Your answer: 100 rpm
